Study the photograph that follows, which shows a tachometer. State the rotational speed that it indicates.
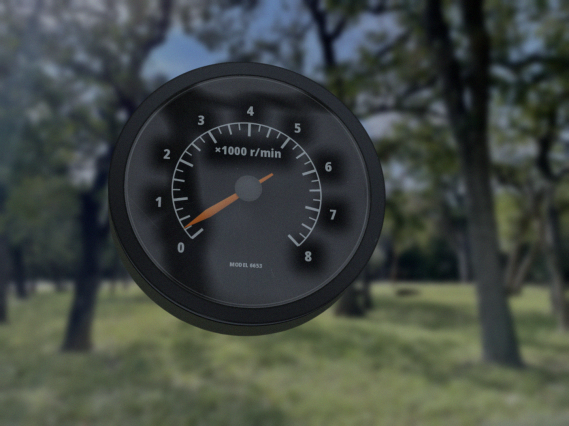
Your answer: 250 rpm
